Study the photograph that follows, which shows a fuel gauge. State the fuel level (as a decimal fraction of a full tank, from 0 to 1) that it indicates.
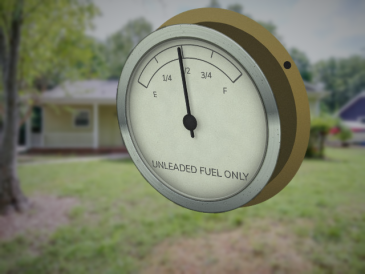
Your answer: 0.5
